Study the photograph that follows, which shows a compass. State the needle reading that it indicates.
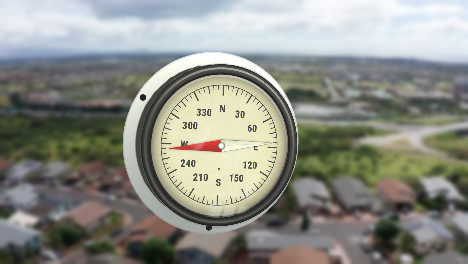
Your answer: 265 °
